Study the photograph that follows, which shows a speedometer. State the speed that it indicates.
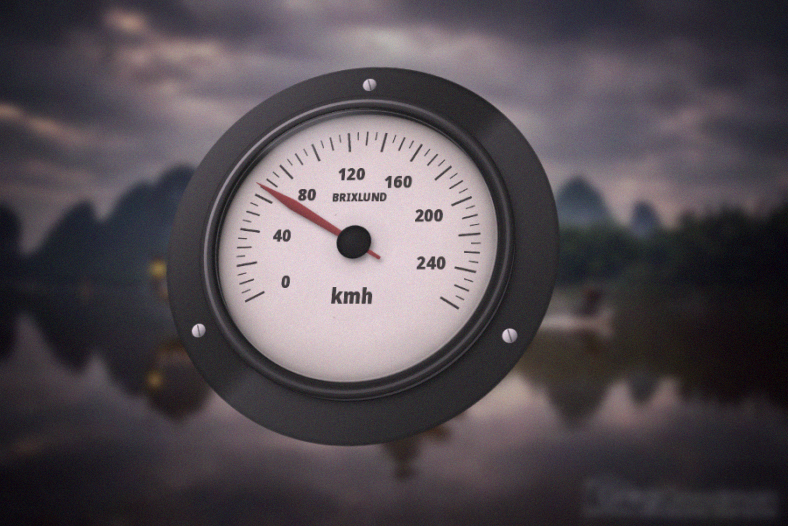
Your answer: 65 km/h
